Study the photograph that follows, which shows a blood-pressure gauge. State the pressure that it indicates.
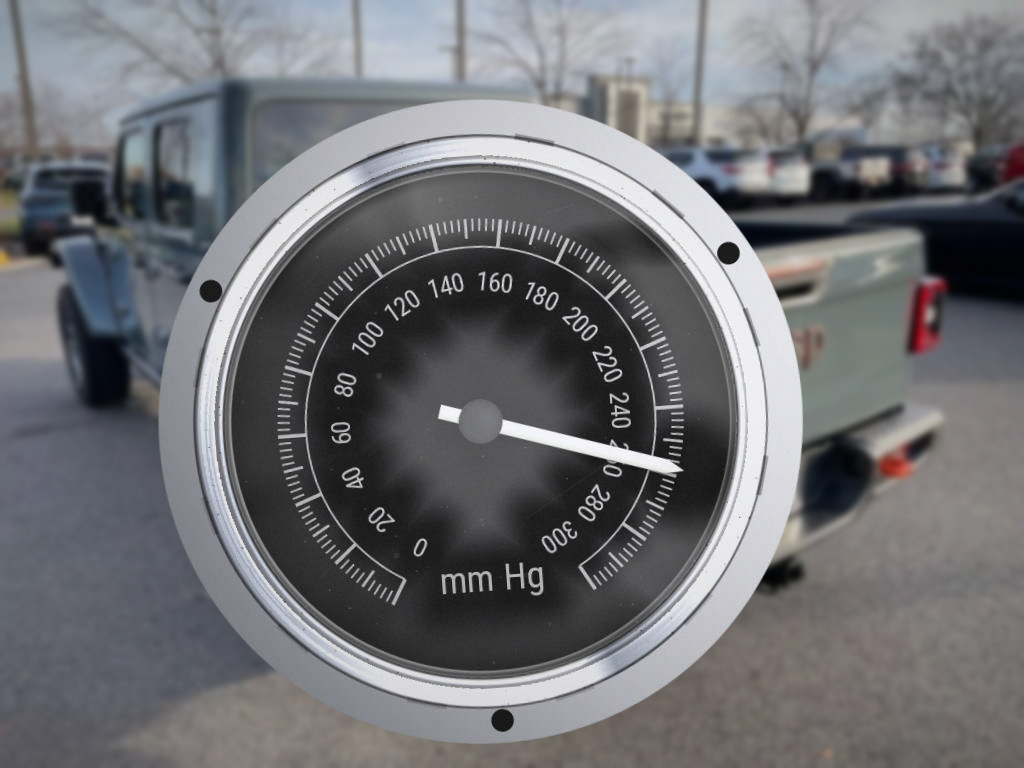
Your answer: 258 mmHg
